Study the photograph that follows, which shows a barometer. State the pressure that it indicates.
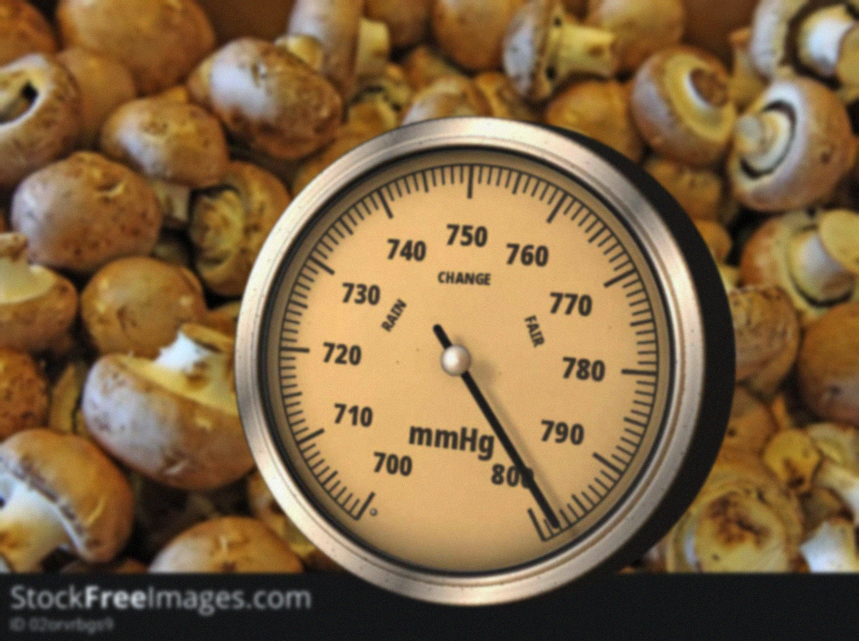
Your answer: 798 mmHg
